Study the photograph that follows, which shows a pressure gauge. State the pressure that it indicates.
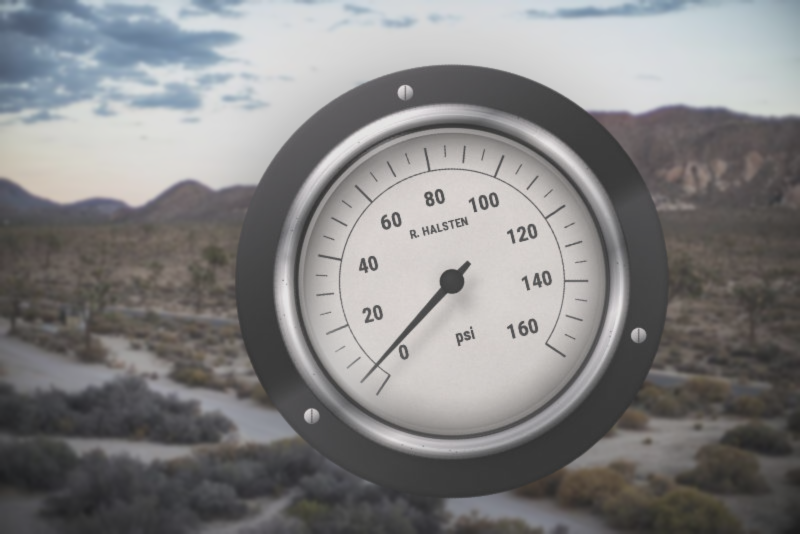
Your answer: 5 psi
